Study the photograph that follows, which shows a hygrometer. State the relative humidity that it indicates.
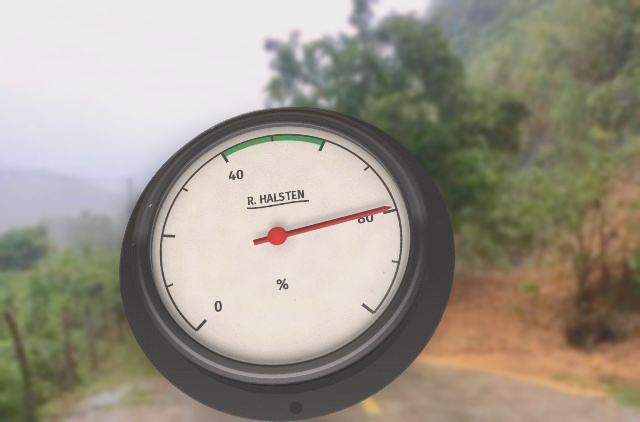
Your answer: 80 %
